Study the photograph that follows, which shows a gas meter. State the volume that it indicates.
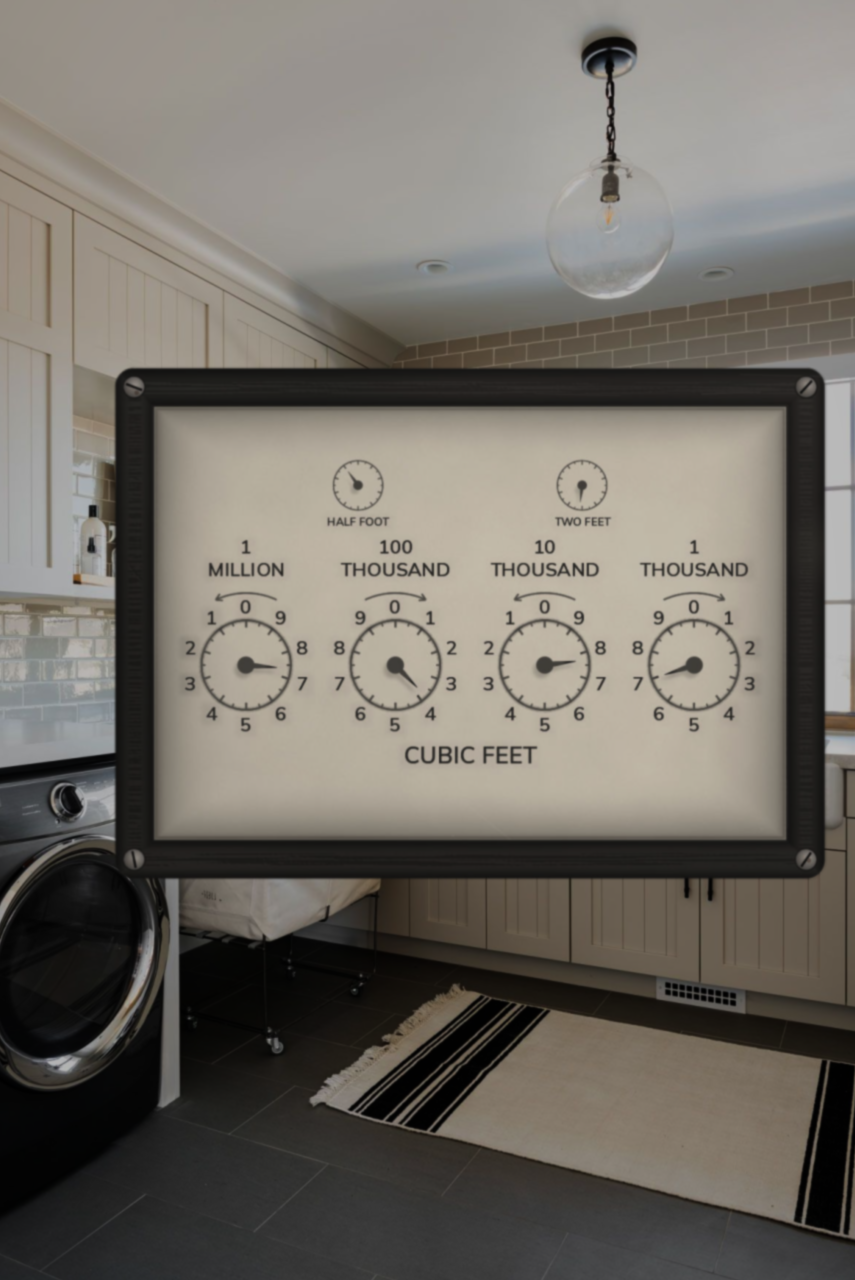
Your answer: 737700 ft³
